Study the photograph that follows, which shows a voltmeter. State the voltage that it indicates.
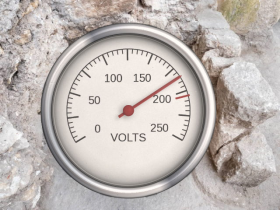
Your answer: 185 V
